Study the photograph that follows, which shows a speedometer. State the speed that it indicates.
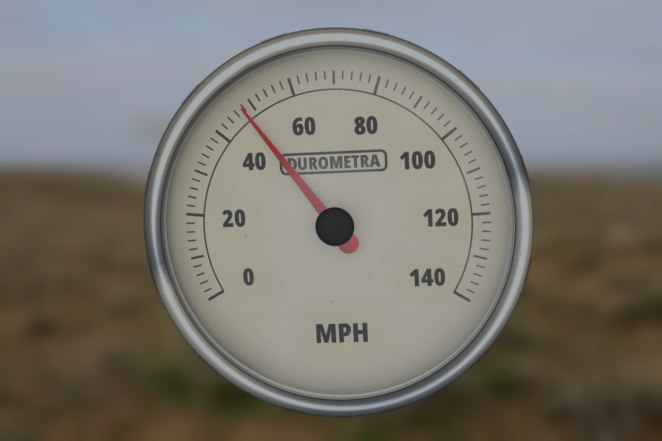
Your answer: 48 mph
